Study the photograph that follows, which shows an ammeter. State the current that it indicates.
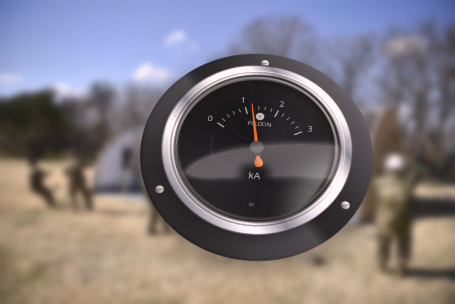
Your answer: 1.2 kA
